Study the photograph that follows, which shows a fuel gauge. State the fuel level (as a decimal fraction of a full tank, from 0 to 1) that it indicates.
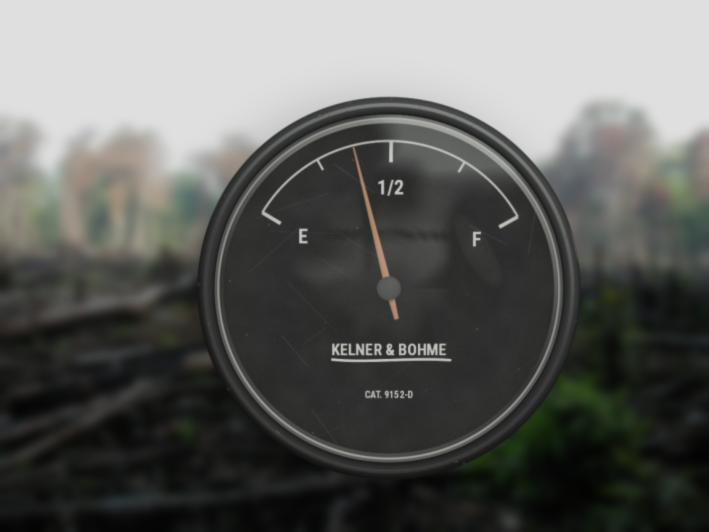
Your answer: 0.375
